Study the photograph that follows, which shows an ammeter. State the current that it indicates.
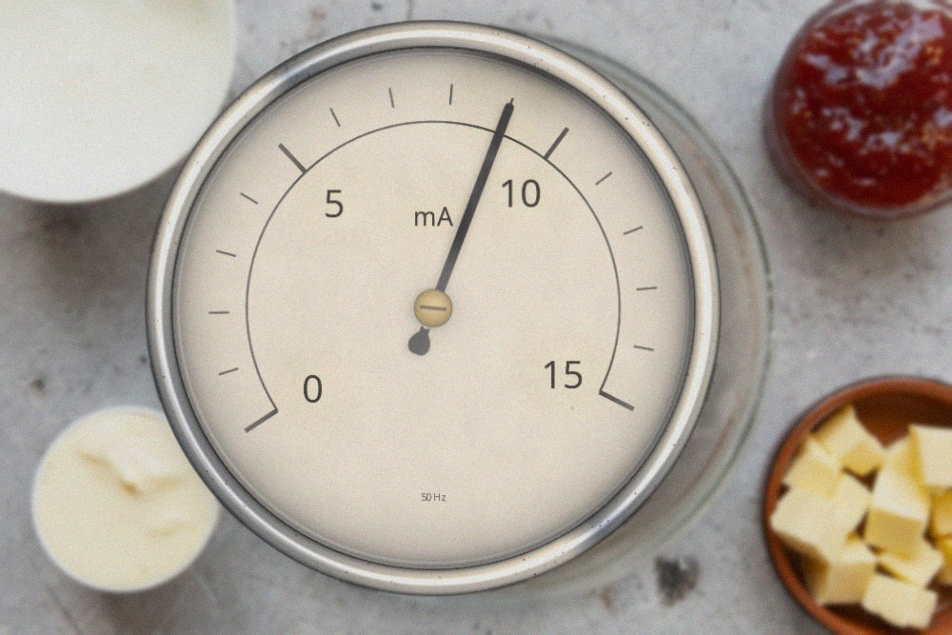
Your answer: 9 mA
